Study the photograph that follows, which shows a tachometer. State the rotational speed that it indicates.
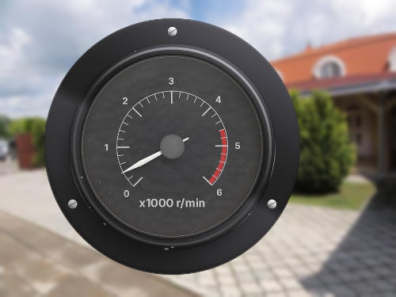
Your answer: 400 rpm
